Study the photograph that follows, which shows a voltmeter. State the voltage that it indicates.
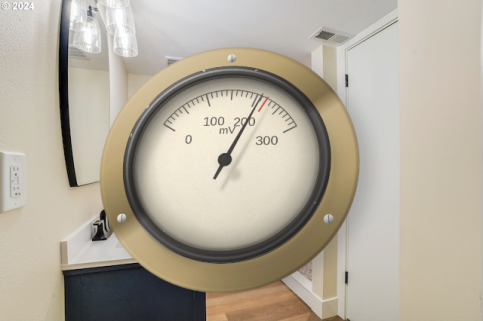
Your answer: 210 mV
